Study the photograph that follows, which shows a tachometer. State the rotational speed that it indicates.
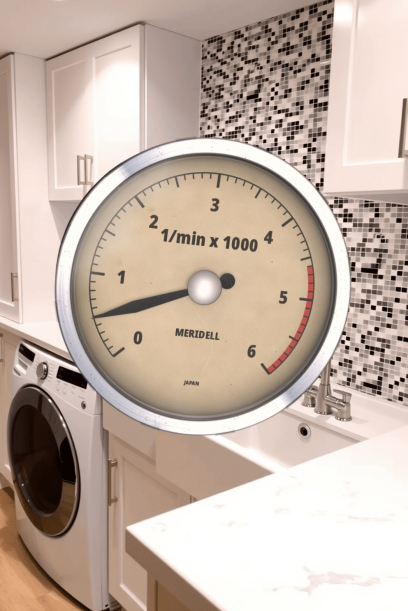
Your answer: 500 rpm
